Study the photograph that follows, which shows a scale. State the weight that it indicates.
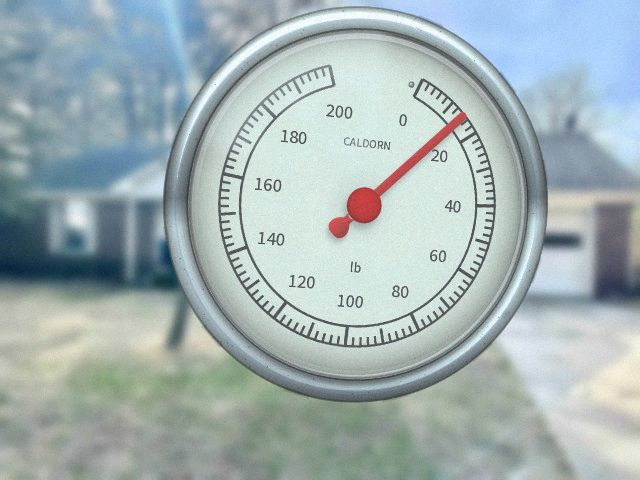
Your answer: 14 lb
